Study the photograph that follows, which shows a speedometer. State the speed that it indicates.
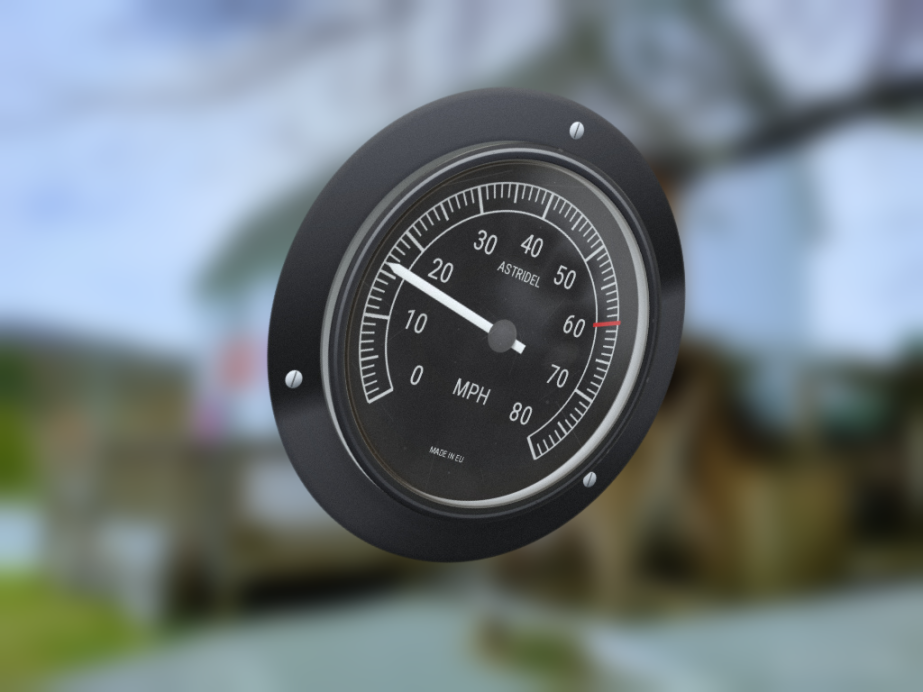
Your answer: 16 mph
